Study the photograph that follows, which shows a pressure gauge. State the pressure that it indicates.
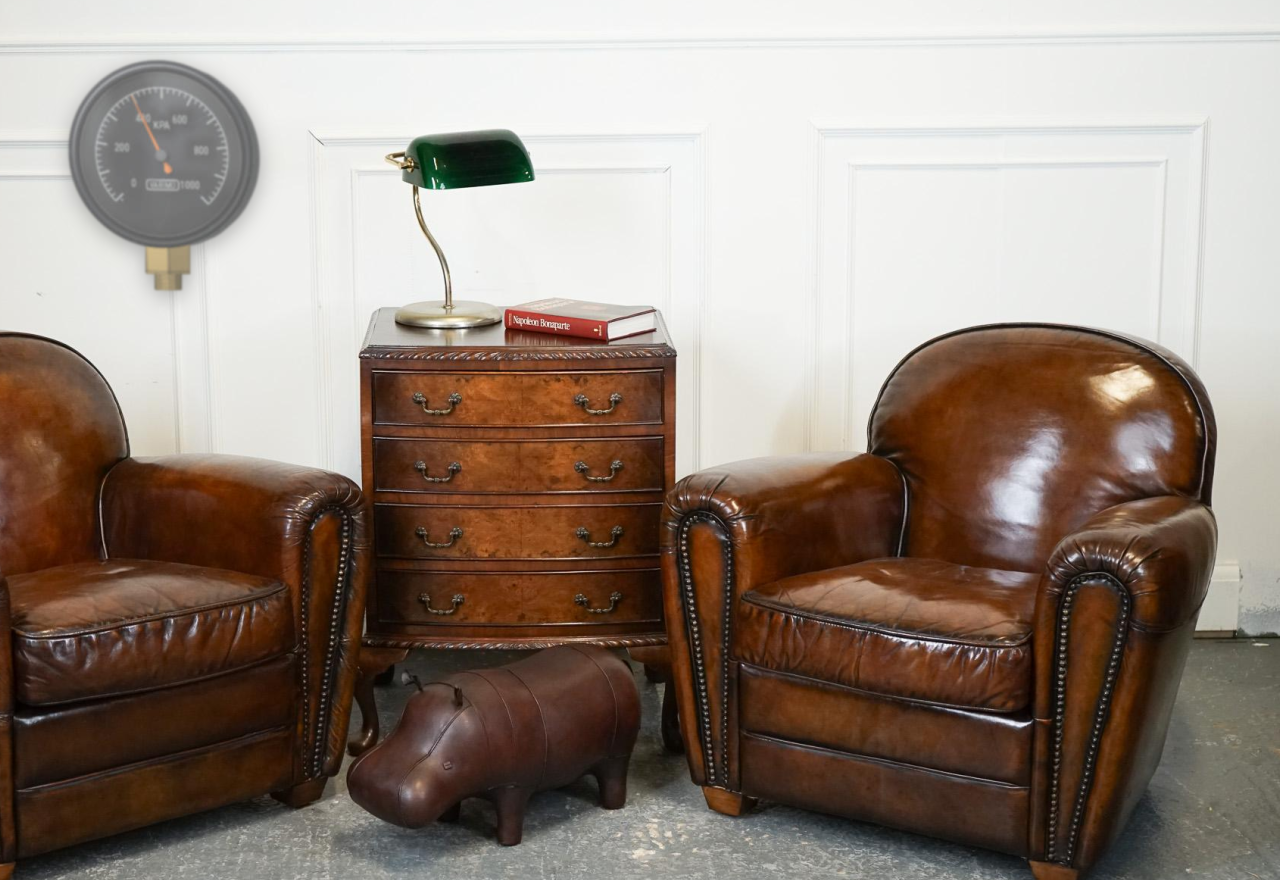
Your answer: 400 kPa
